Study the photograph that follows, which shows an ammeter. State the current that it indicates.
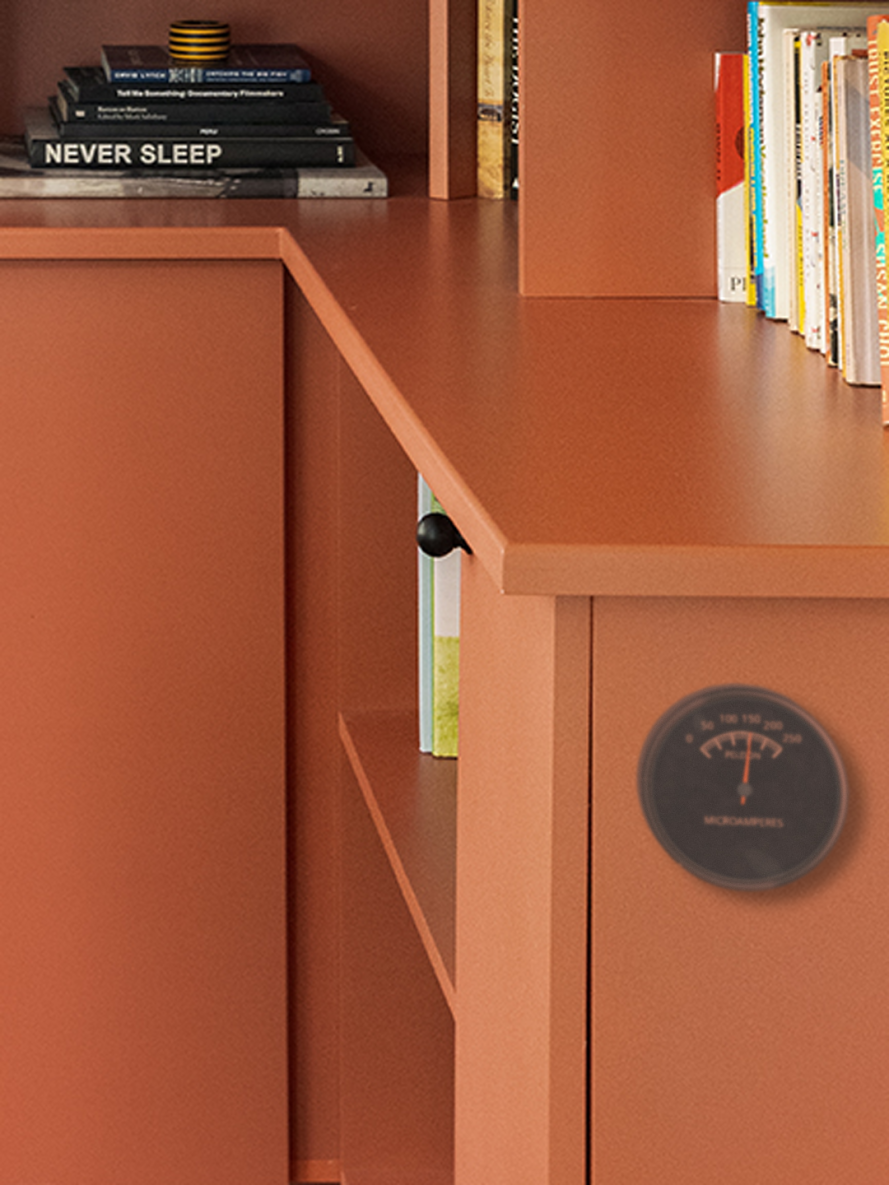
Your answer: 150 µA
